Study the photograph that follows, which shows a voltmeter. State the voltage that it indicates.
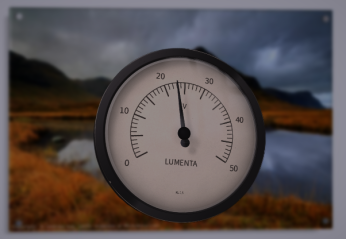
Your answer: 23 V
